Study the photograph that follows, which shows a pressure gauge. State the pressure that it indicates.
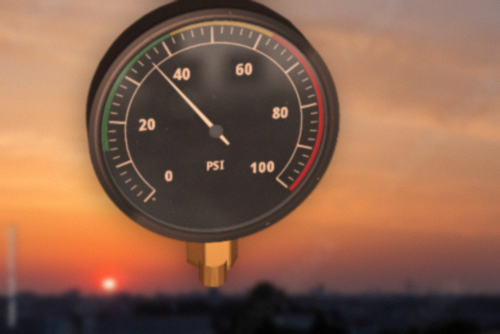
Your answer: 36 psi
